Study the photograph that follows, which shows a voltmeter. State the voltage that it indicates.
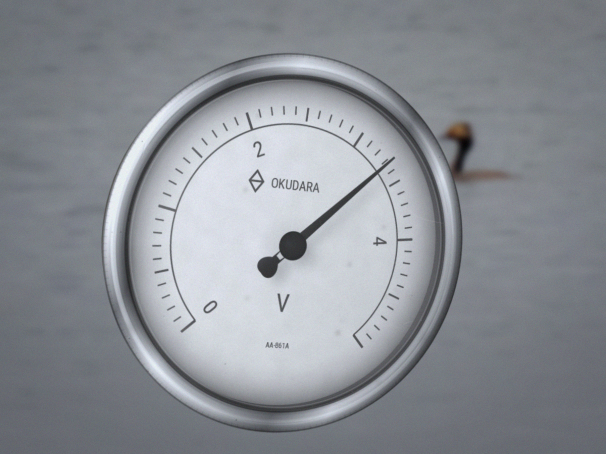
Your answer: 3.3 V
